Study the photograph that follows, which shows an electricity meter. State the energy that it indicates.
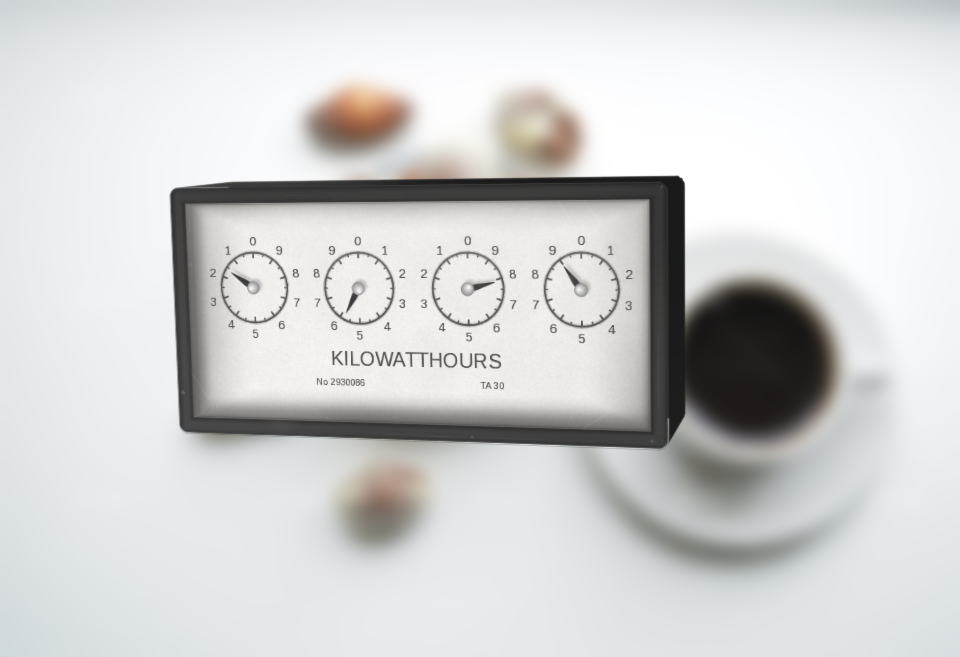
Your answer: 1579 kWh
